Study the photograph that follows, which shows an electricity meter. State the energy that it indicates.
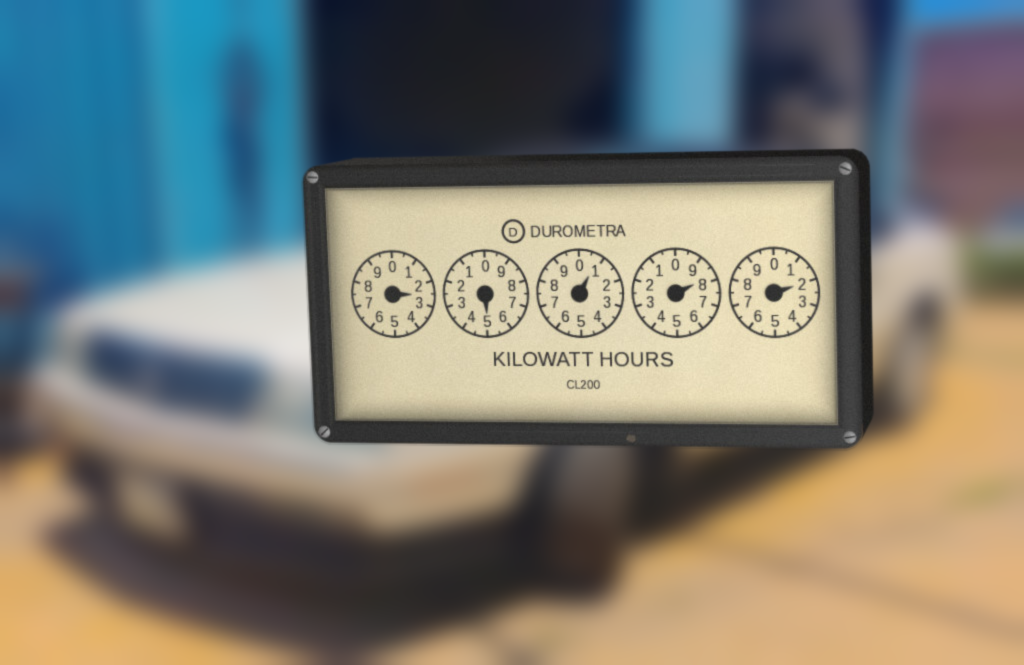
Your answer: 25082 kWh
